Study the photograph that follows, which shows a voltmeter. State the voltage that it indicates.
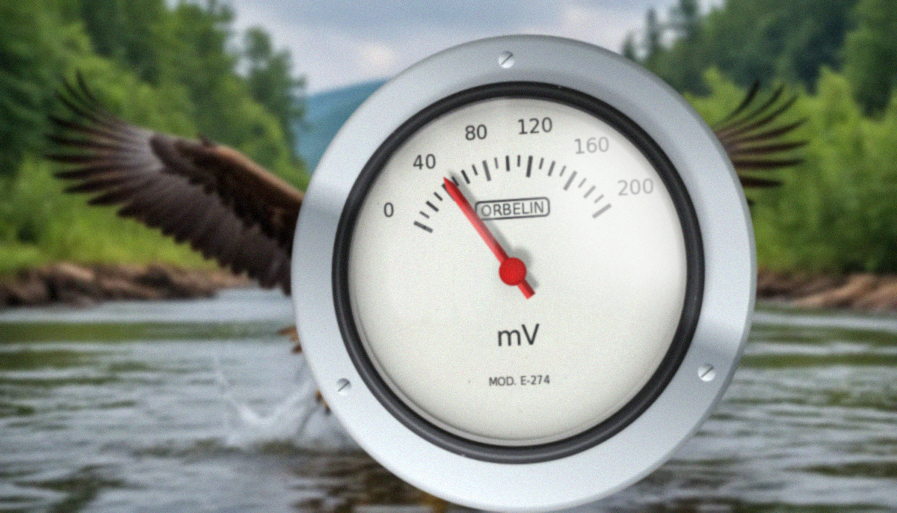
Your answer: 45 mV
